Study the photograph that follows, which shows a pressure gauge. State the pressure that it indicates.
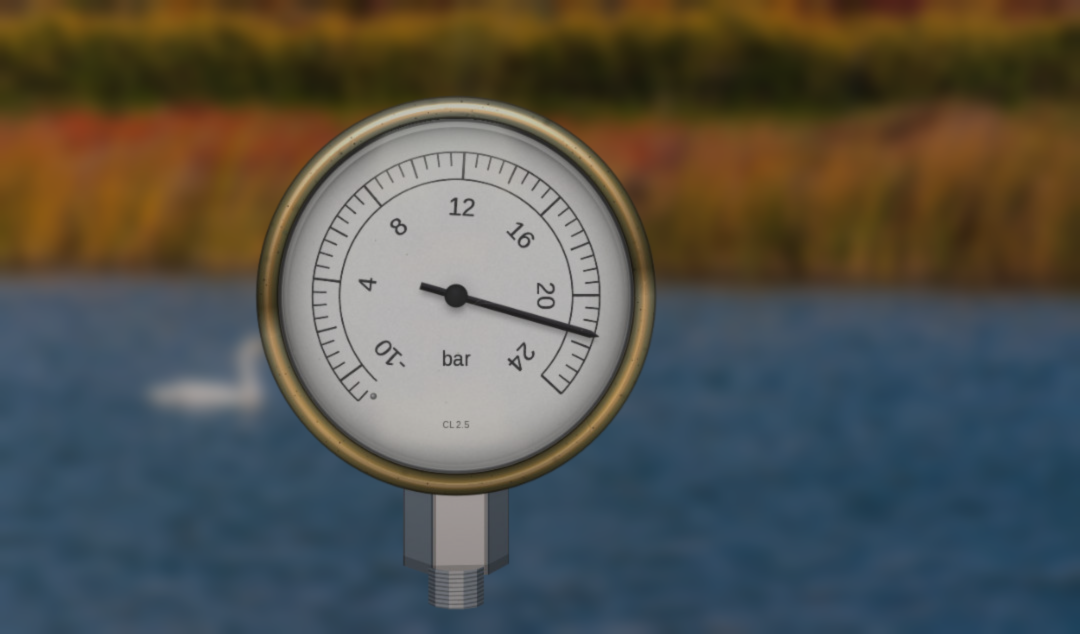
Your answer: 21.5 bar
